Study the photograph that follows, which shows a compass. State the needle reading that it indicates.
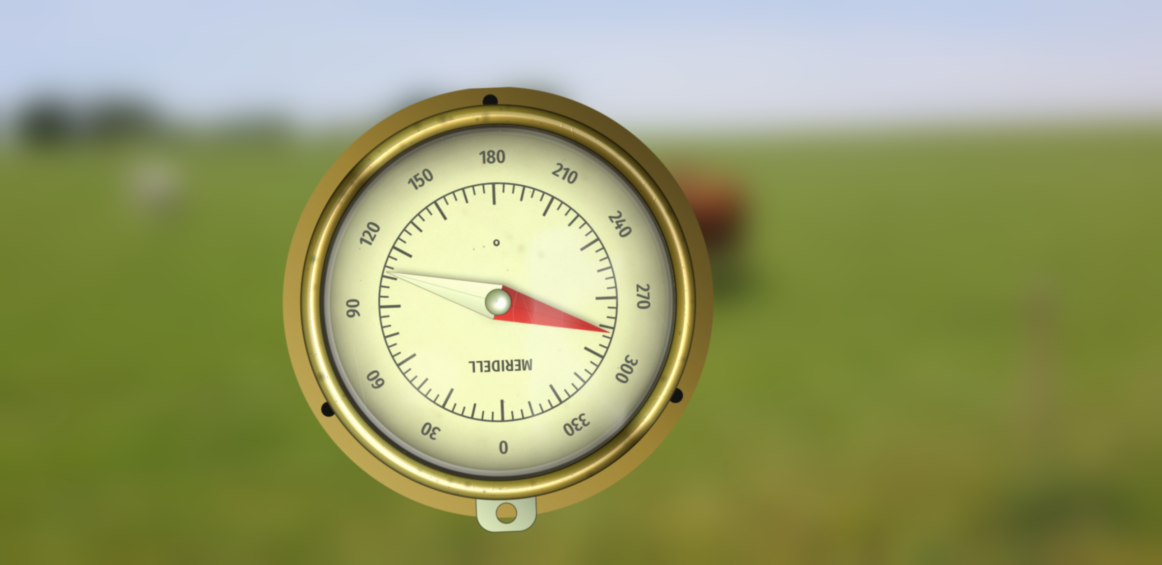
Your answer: 287.5 °
